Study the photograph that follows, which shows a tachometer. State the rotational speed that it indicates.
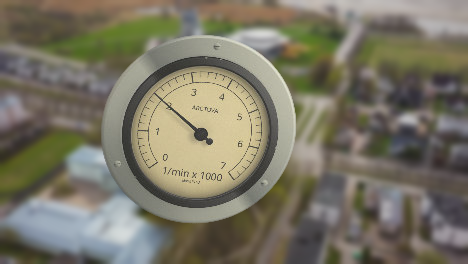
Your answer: 2000 rpm
